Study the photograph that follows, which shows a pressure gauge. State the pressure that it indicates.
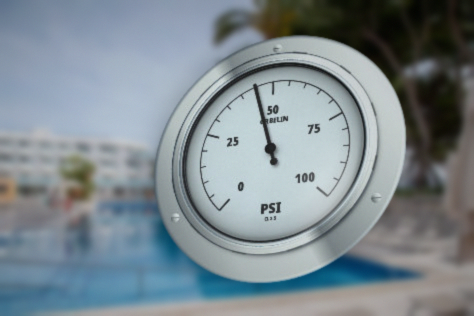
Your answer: 45 psi
